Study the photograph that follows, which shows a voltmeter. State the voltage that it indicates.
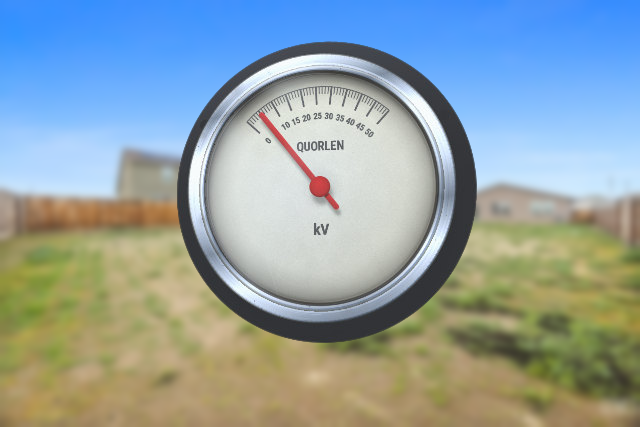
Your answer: 5 kV
